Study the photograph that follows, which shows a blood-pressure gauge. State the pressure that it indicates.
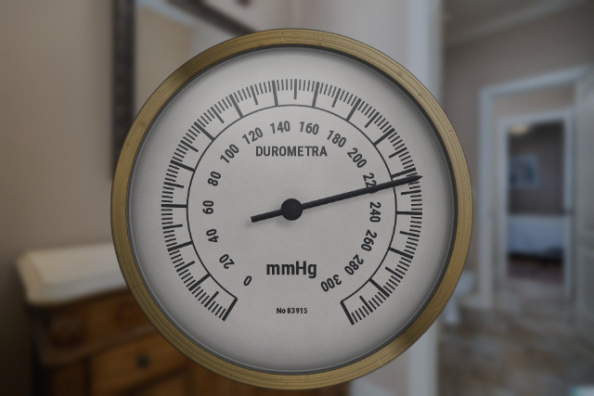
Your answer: 224 mmHg
